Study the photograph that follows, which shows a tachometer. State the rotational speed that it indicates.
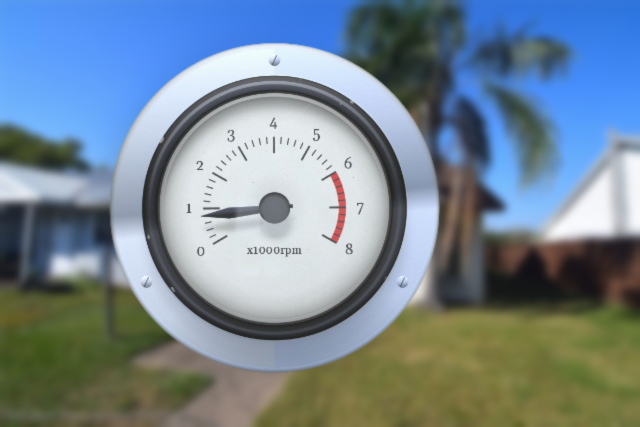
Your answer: 800 rpm
